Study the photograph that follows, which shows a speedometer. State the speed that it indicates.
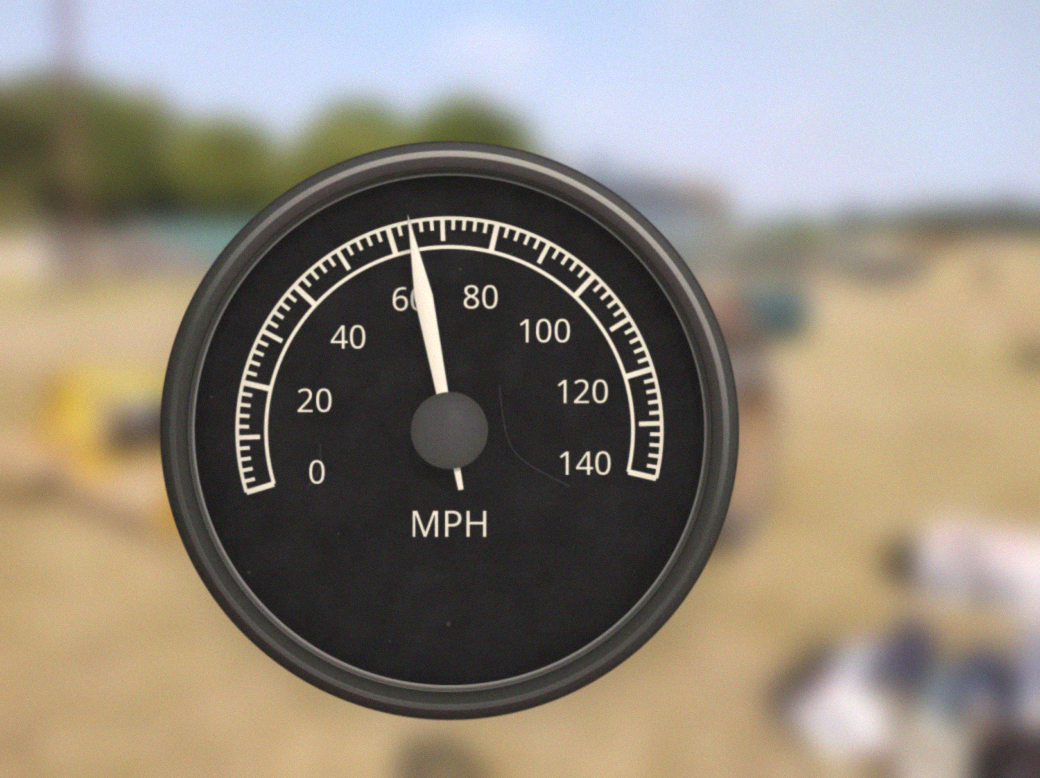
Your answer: 64 mph
